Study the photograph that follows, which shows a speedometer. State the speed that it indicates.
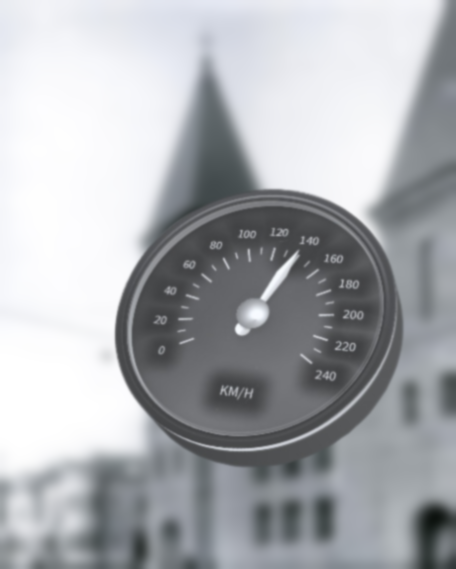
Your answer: 140 km/h
